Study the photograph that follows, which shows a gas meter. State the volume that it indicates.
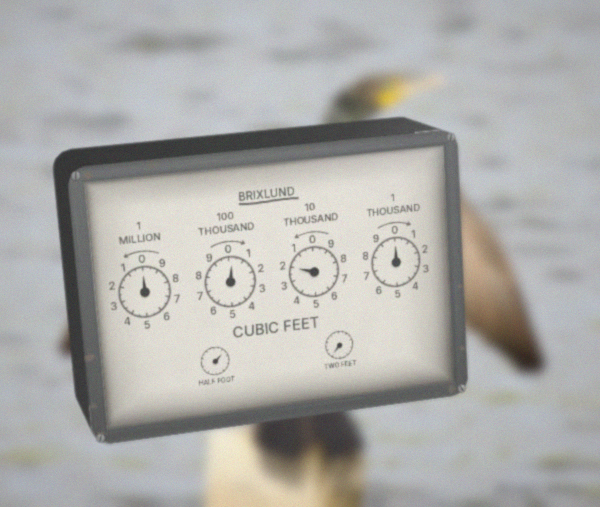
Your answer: 2000 ft³
